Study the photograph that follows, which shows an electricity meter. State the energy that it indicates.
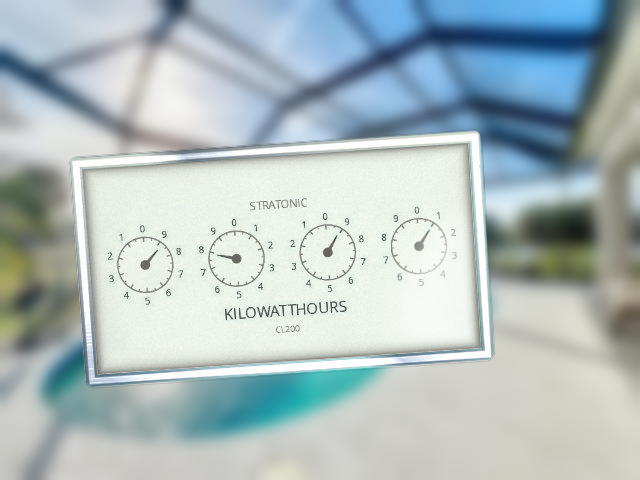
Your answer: 8791 kWh
